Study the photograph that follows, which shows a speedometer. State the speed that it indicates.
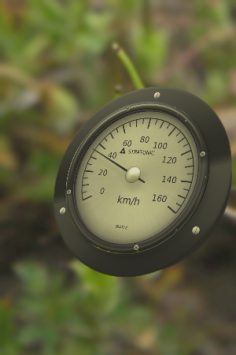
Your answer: 35 km/h
